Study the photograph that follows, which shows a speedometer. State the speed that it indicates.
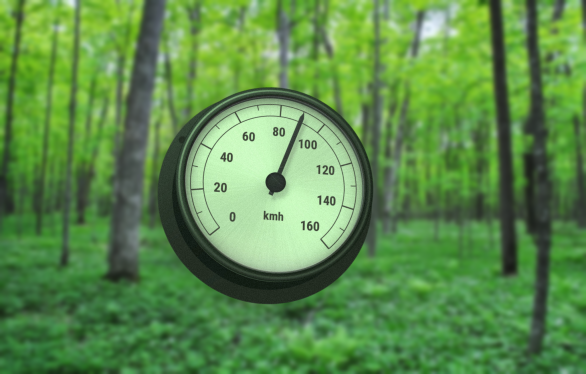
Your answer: 90 km/h
